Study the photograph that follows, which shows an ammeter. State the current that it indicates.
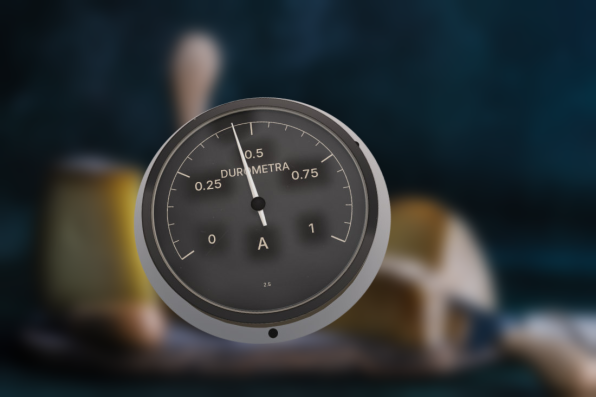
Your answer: 0.45 A
